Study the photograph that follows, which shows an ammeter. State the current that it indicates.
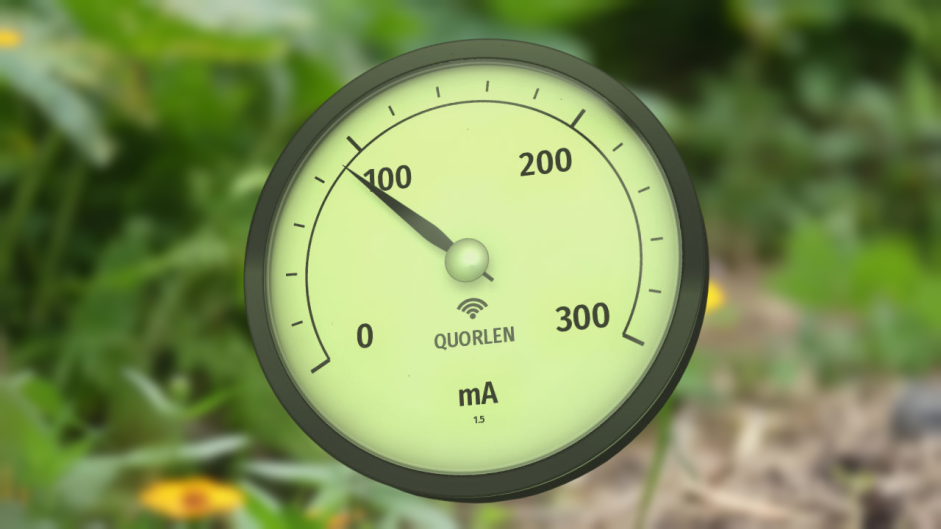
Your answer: 90 mA
